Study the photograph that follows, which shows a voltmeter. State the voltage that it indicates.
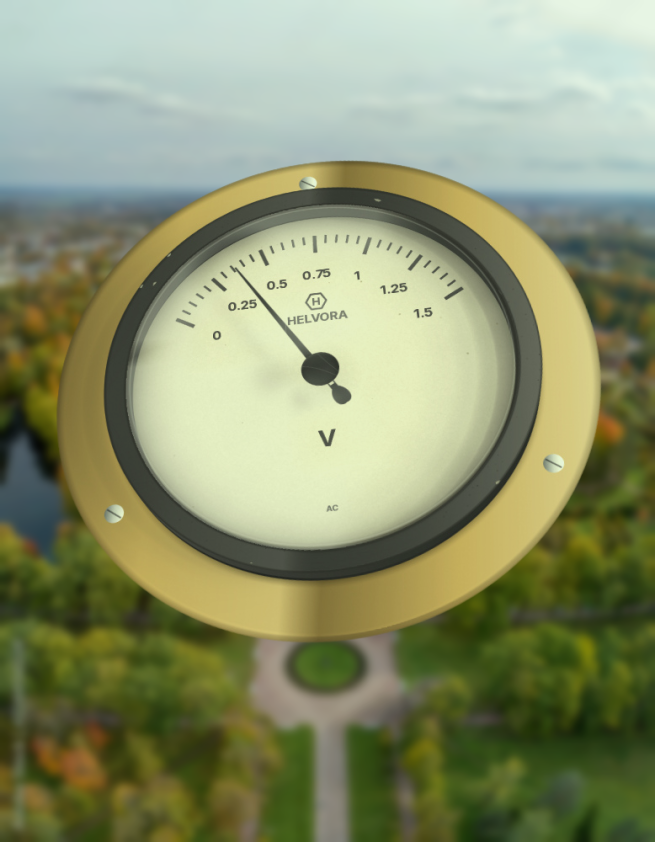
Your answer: 0.35 V
